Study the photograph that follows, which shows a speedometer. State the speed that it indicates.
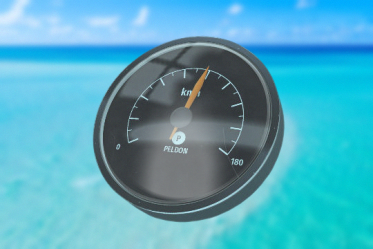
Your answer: 100 km/h
